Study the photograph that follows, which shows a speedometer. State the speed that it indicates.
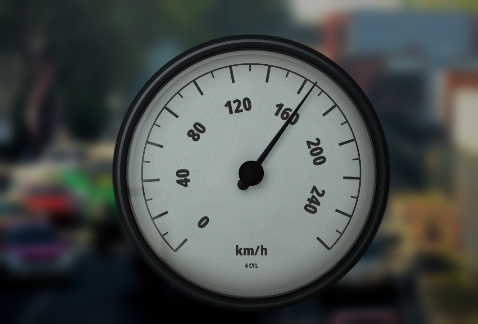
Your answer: 165 km/h
